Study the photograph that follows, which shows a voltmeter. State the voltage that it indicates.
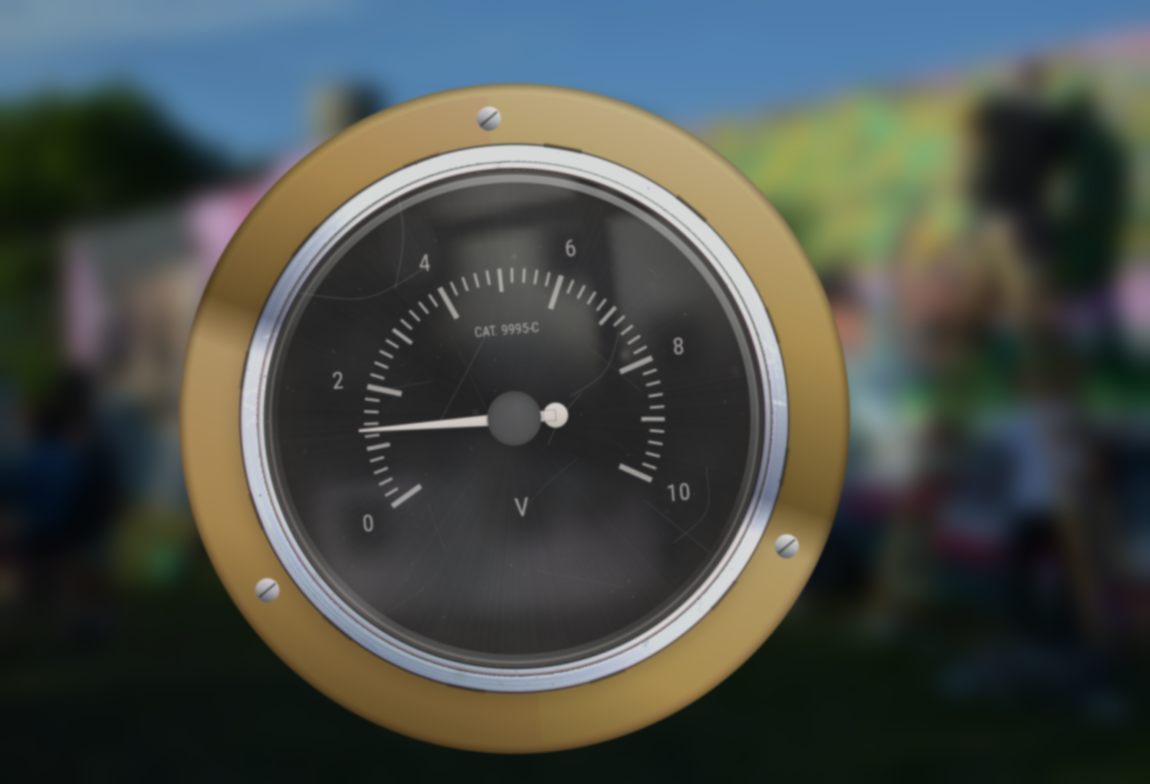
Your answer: 1.3 V
